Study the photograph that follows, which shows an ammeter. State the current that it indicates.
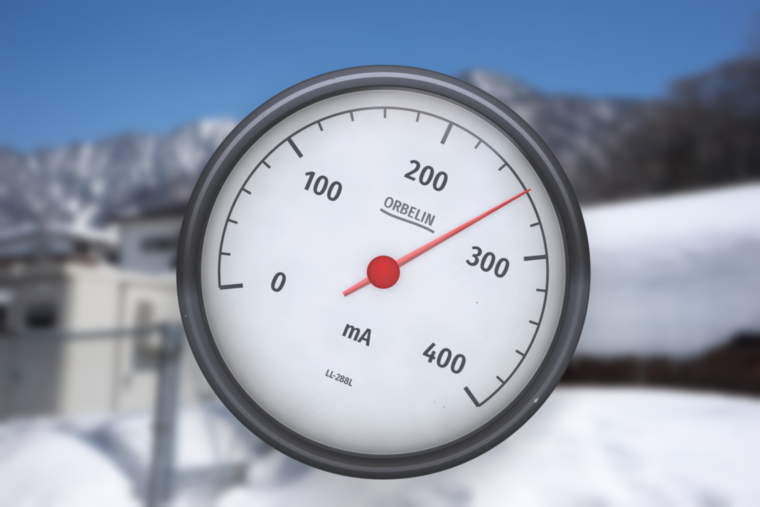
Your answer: 260 mA
